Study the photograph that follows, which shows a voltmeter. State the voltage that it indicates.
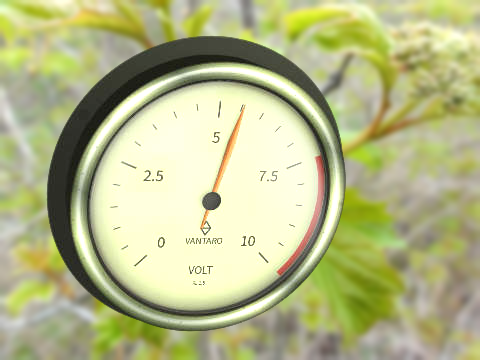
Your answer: 5.5 V
